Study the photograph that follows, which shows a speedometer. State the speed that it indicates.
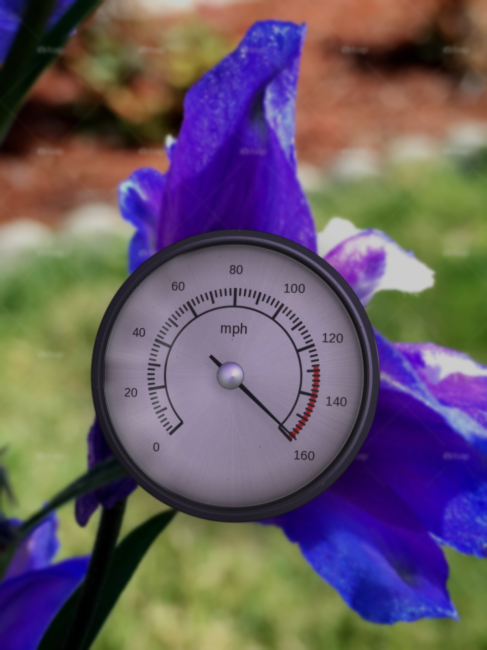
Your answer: 158 mph
